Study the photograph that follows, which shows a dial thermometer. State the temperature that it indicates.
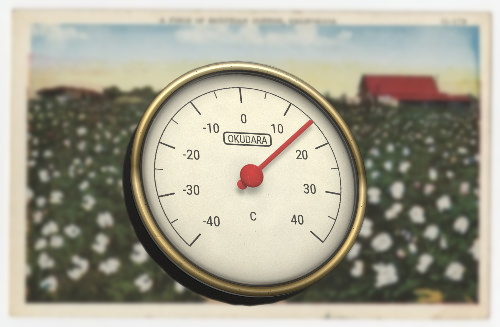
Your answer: 15 °C
